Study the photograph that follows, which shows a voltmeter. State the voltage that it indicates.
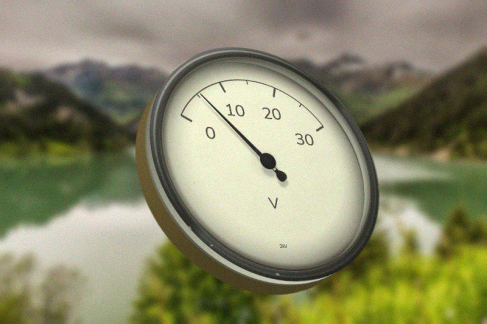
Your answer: 5 V
